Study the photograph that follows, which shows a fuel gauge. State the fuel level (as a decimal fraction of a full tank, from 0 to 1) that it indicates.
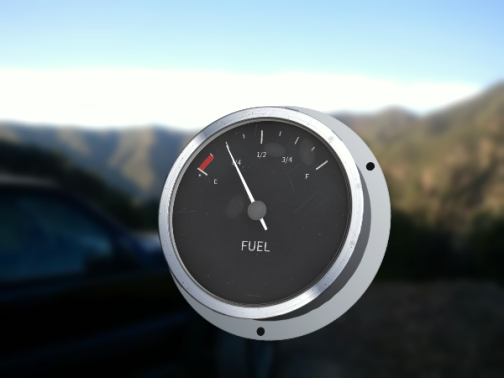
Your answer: 0.25
